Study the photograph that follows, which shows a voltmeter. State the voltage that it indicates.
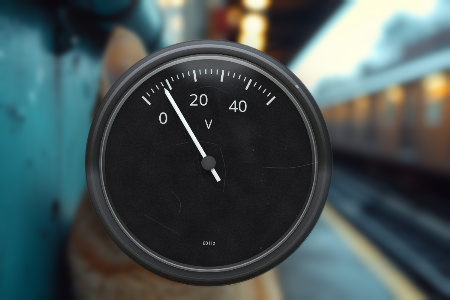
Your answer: 8 V
